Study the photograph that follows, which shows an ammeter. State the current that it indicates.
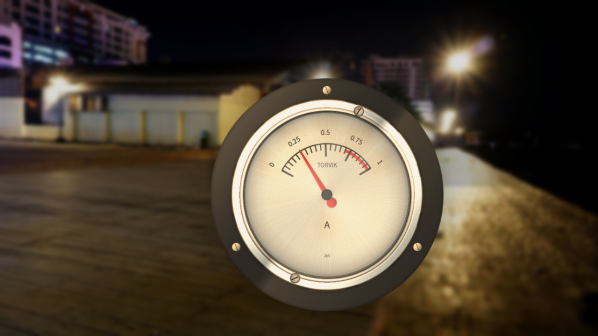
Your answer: 0.25 A
